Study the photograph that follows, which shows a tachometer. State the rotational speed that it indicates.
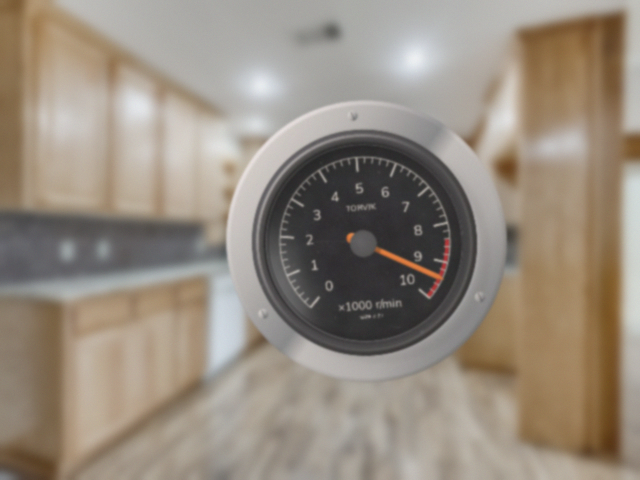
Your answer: 9400 rpm
